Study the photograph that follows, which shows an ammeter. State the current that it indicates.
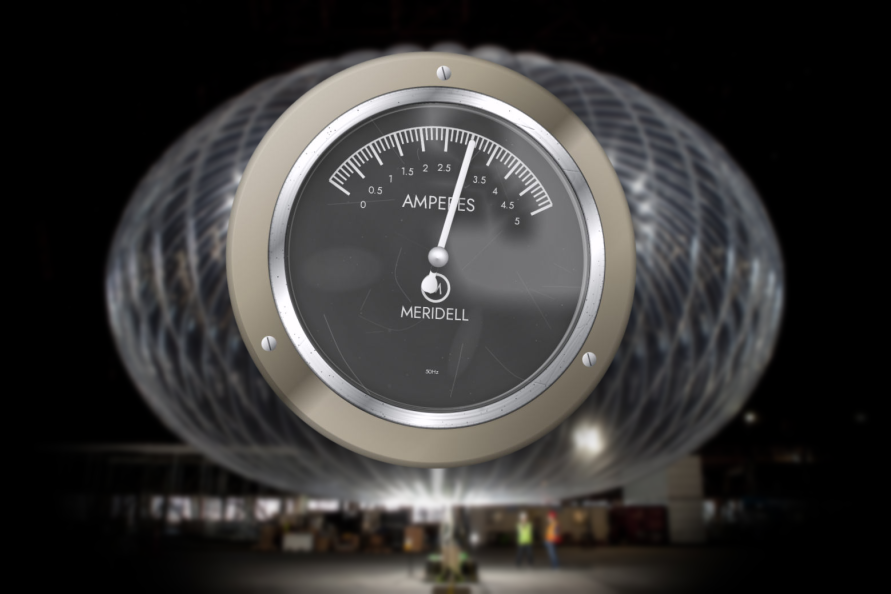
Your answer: 3 A
